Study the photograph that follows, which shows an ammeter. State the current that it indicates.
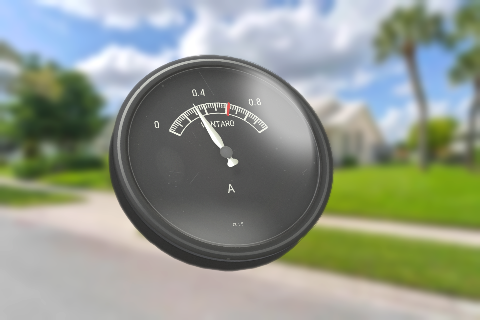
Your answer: 0.3 A
